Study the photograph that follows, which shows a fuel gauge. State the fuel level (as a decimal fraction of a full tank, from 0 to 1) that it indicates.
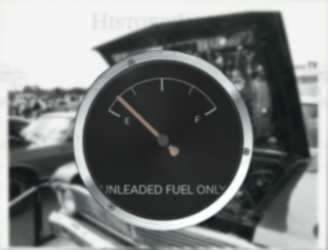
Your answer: 0.125
